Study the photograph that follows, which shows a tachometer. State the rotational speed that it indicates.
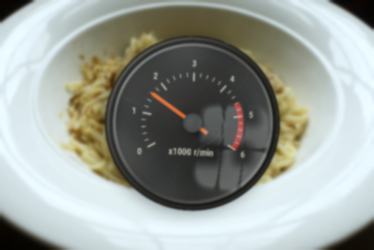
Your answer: 1600 rpm
